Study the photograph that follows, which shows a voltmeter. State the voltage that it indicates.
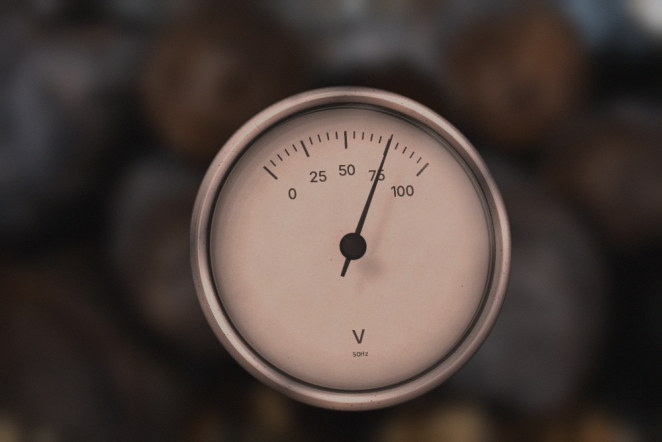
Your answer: 75 V
